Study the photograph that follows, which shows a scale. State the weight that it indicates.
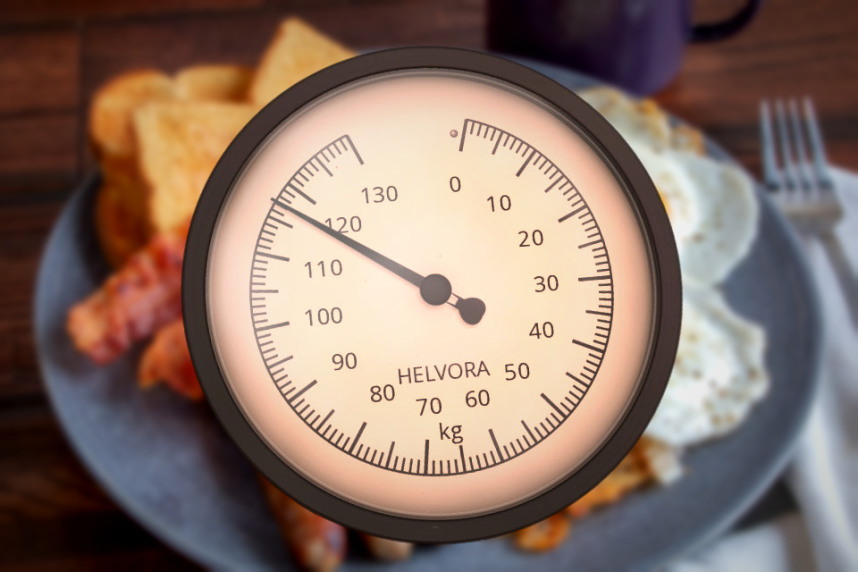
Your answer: 117 kg
